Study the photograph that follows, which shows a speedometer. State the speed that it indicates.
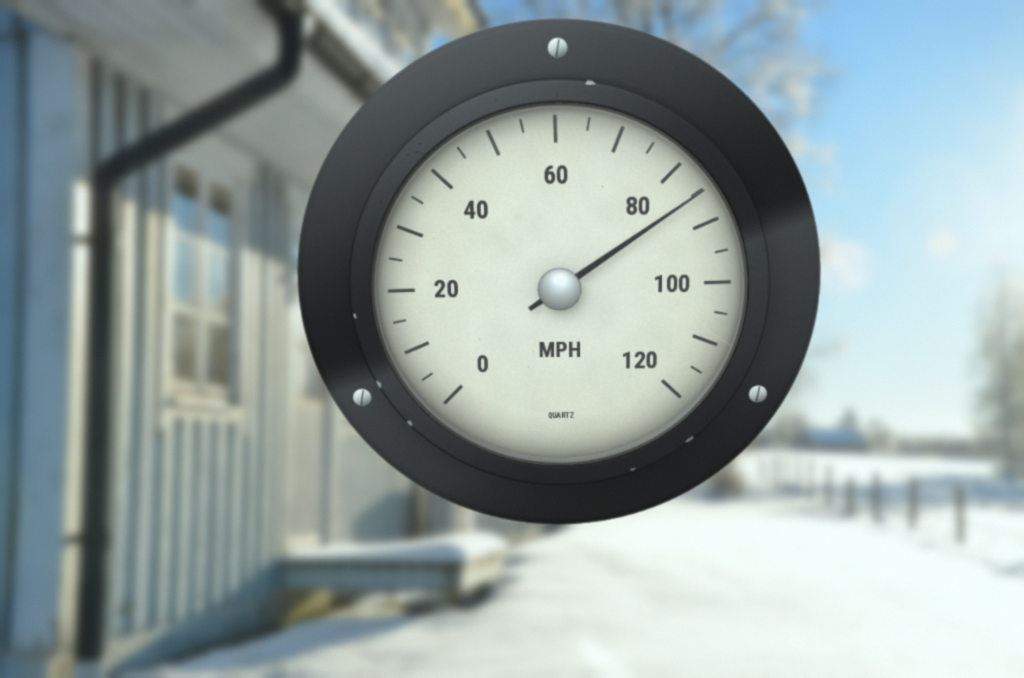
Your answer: 85 mph
